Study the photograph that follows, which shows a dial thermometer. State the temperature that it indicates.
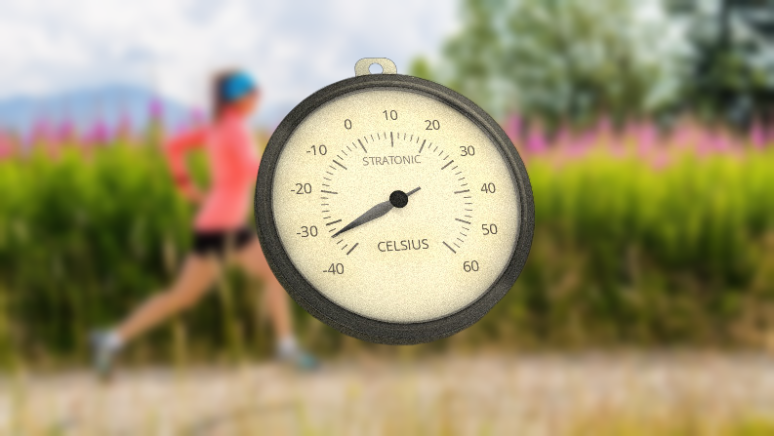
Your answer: -34 °C
